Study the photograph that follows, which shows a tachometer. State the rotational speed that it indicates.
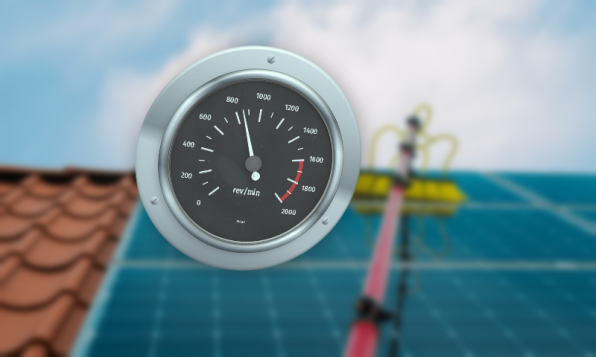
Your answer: 850 rpm
